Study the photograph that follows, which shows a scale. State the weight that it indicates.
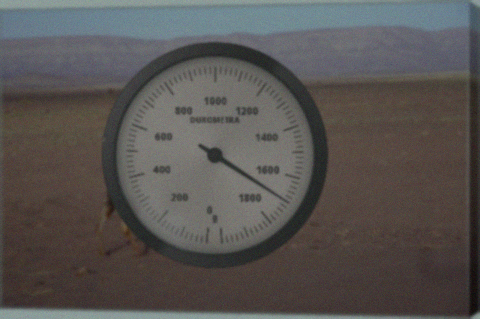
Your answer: 1700 g
